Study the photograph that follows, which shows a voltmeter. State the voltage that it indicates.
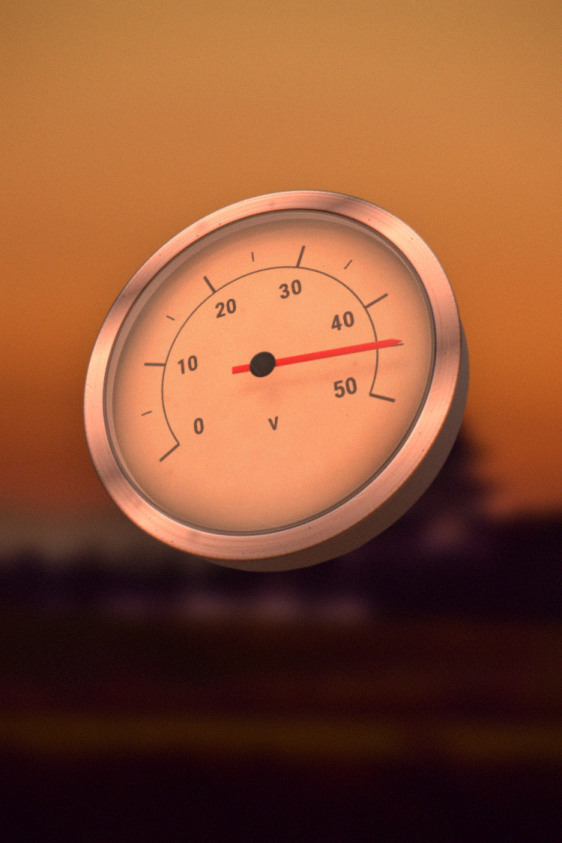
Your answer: 45 V
